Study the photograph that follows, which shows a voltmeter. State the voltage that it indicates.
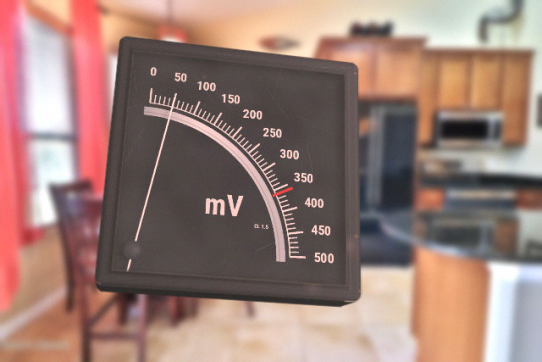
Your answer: 50 mV
